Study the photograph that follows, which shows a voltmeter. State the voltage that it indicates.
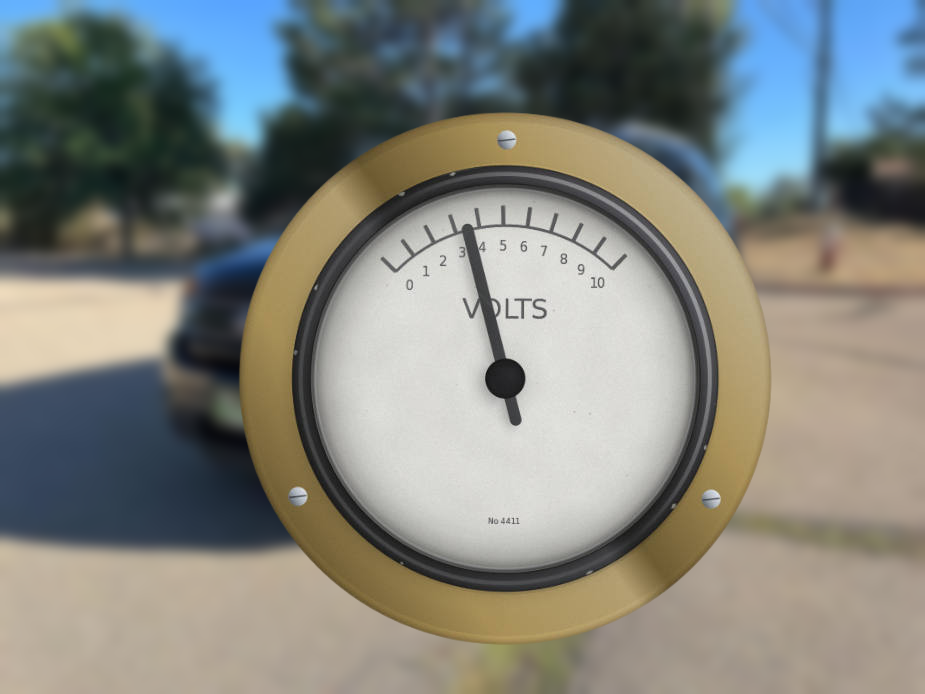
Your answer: 3.5 V
